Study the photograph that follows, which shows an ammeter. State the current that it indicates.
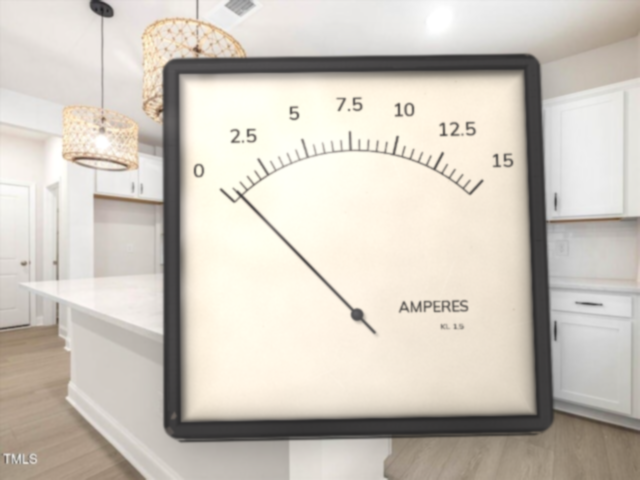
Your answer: 0.5 A
